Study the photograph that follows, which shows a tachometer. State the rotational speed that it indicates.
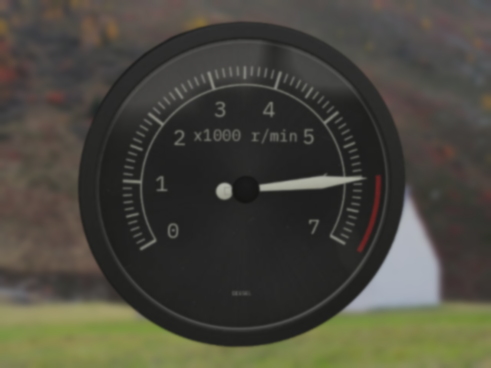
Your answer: 6000 rpm
